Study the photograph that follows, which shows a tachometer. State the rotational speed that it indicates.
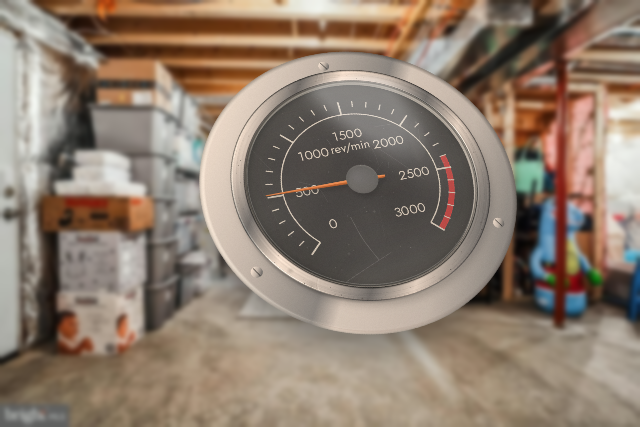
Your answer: 500 rpm
